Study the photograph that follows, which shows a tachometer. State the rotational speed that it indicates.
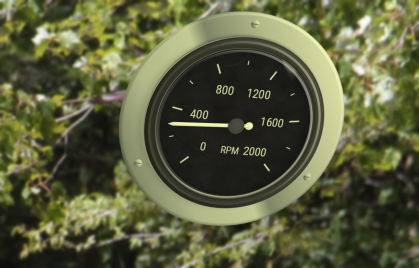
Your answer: 300 rpm
